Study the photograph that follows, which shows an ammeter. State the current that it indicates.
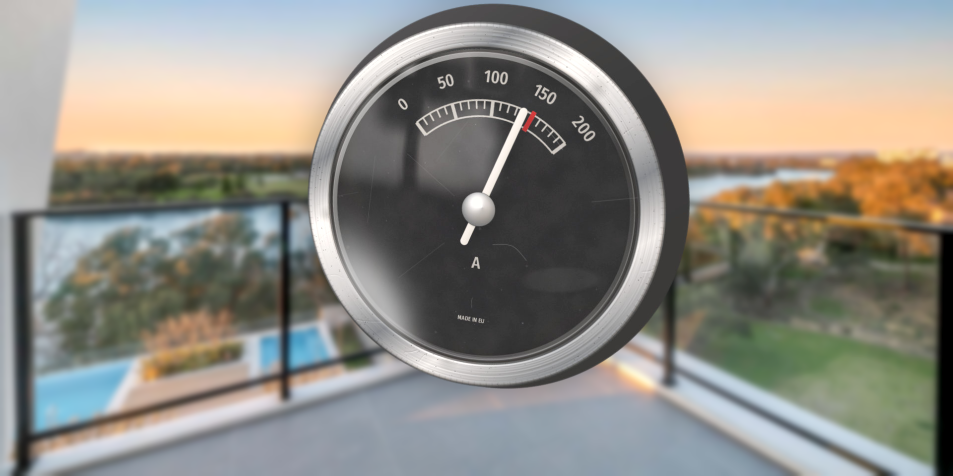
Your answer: 140 A
